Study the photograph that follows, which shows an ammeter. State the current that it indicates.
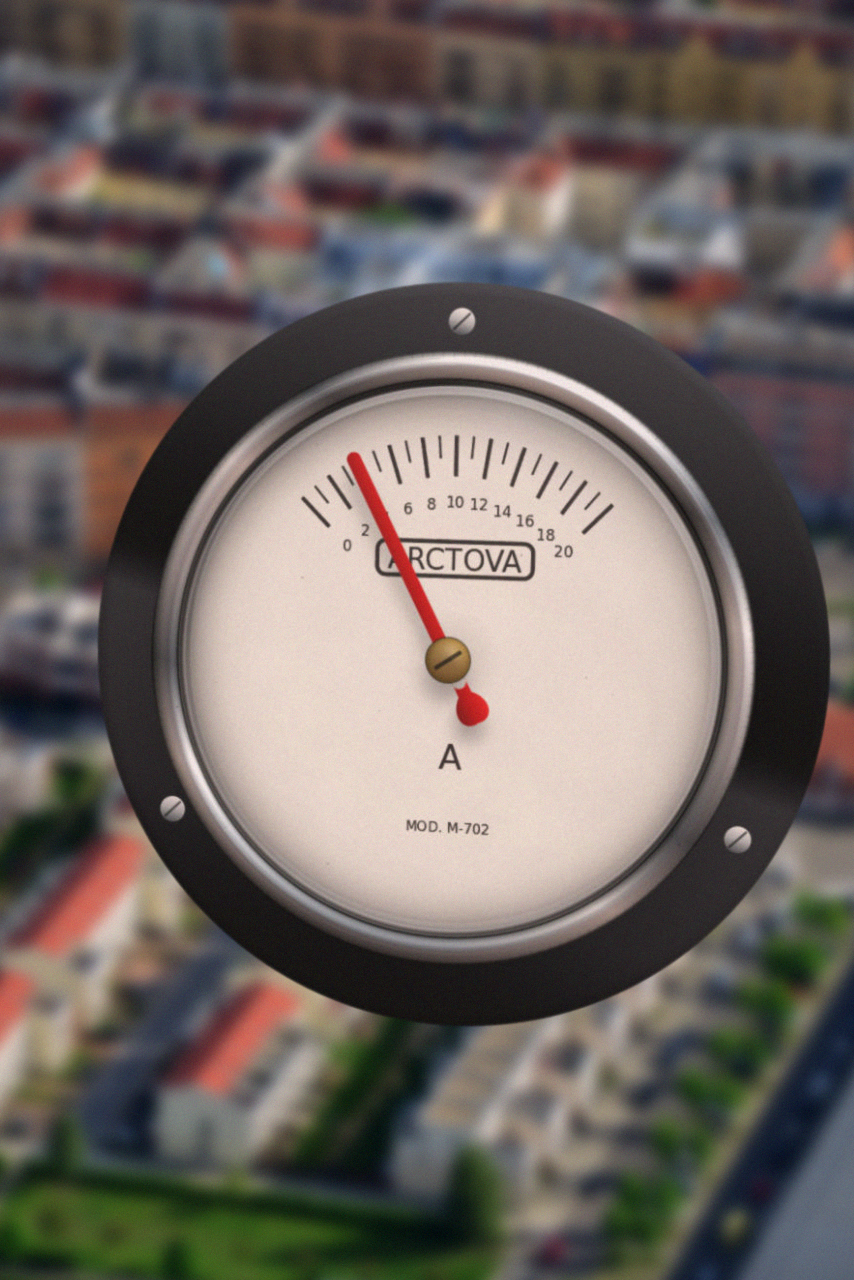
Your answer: 4 A
